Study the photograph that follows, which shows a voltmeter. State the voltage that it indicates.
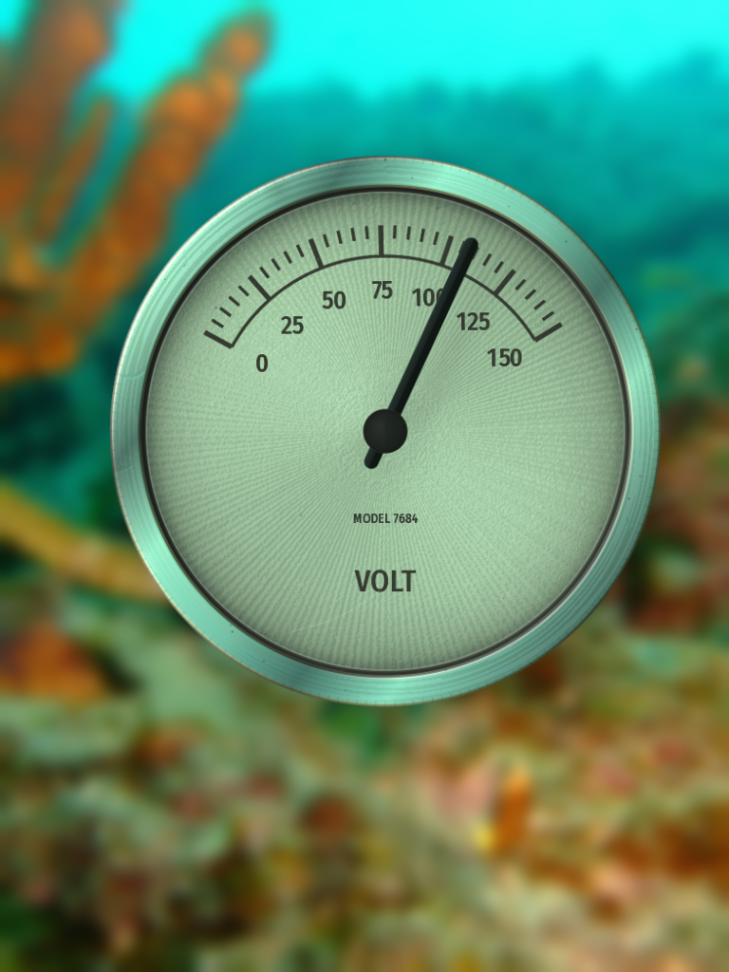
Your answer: 107.5 V
